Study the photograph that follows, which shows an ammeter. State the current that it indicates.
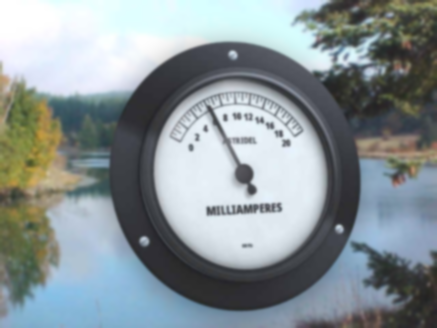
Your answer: 6 mA
